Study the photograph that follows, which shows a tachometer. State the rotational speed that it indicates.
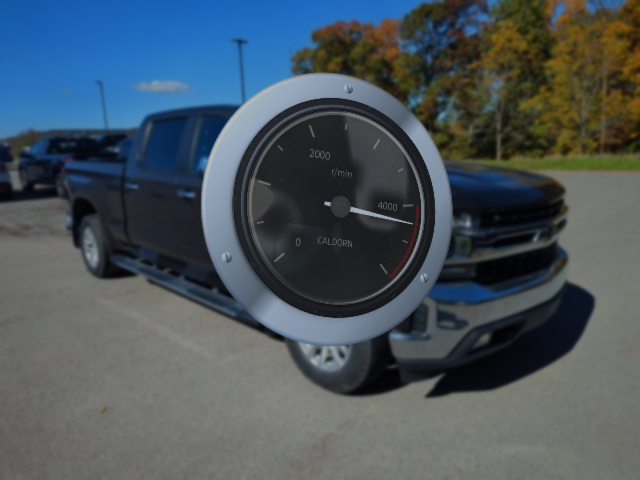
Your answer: 4250 rpm
